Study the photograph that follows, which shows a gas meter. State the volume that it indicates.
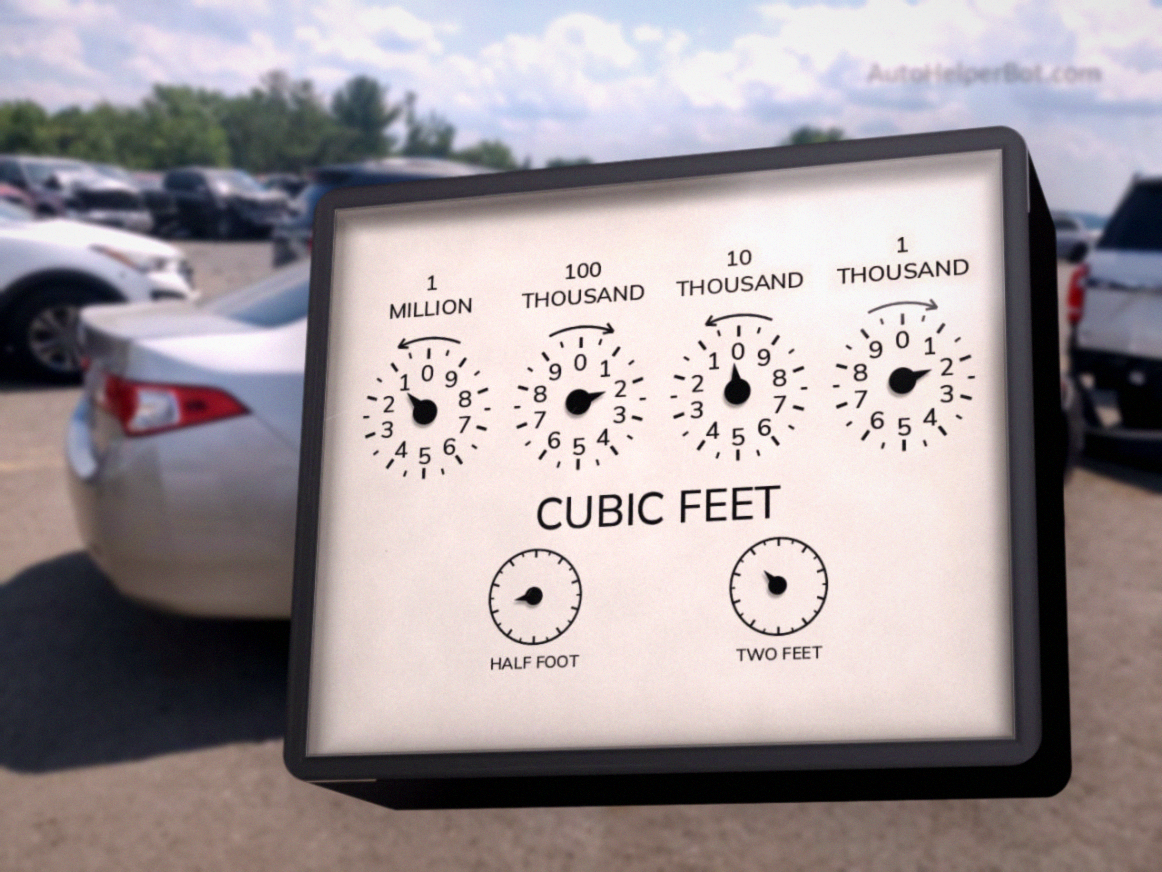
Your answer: 120200 ft³
